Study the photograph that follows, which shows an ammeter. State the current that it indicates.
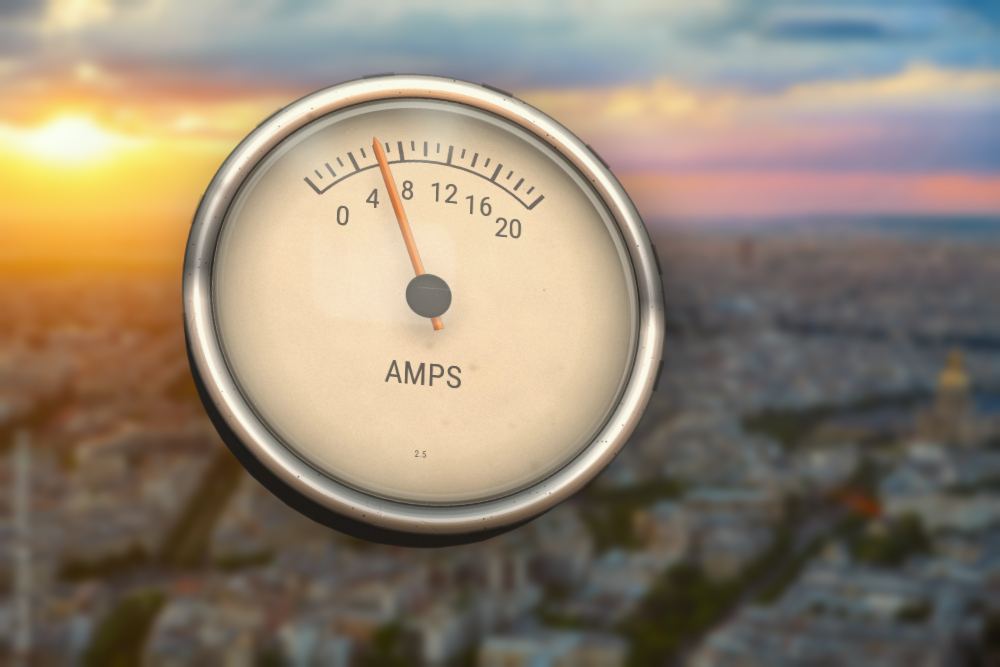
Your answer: 6 A
